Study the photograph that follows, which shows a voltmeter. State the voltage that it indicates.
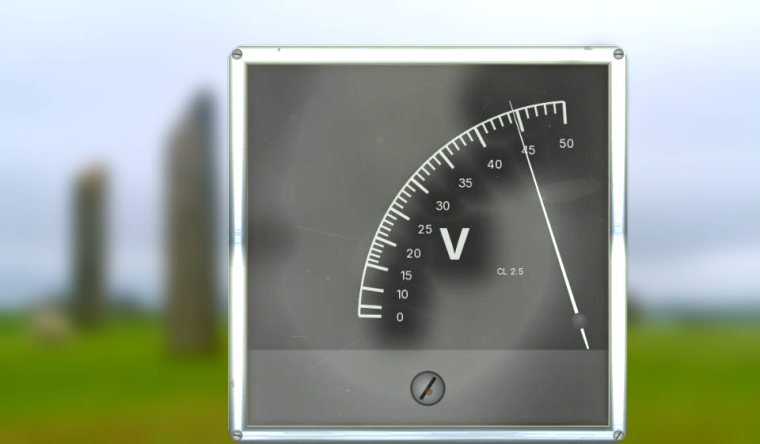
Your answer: 44.5 V
